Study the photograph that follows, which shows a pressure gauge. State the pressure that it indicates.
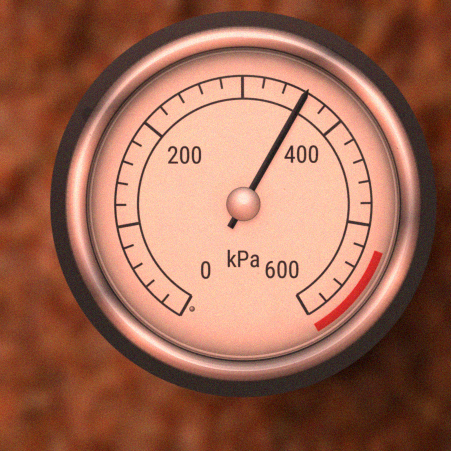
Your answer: 360 kPa
